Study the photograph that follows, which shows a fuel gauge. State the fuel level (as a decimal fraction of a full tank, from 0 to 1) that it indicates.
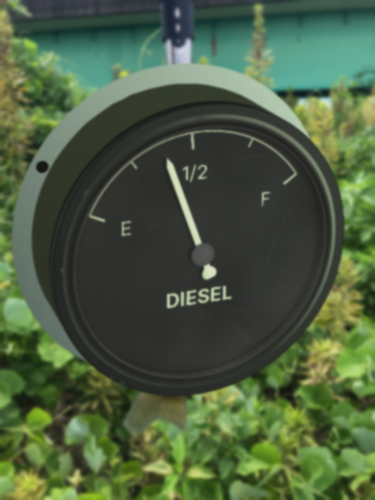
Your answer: 0.375
